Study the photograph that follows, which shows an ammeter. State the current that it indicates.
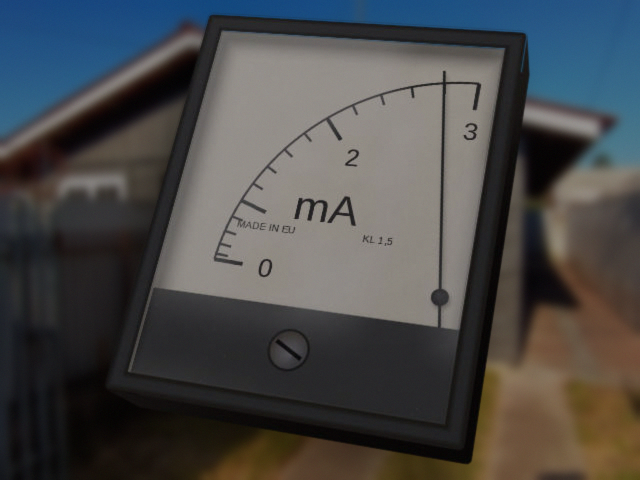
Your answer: 2.8 mA
